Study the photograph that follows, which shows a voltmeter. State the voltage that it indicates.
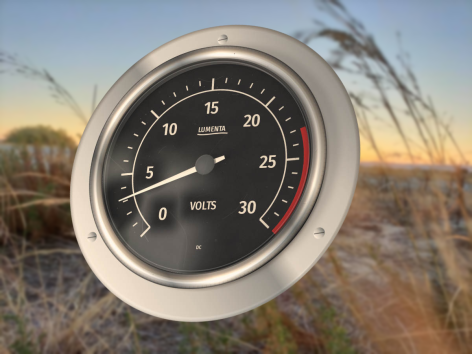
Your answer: 3 V
